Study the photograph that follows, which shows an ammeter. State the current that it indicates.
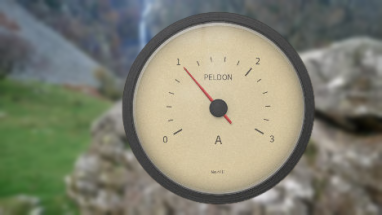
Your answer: 1 A
